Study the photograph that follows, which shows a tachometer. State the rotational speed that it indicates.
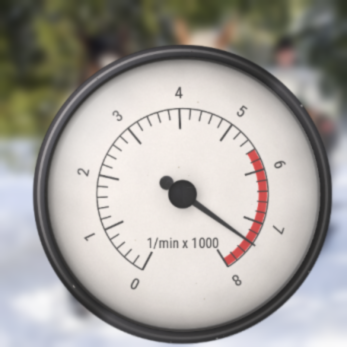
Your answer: 7400 rpm
